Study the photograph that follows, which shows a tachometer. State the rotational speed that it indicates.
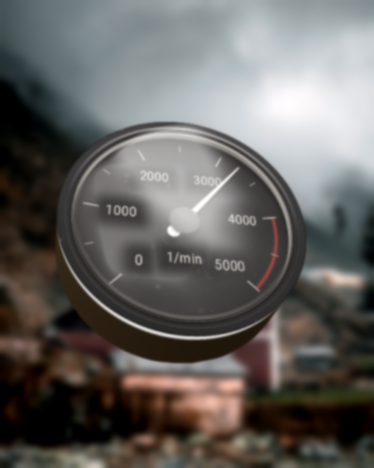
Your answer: 3250 rpm
